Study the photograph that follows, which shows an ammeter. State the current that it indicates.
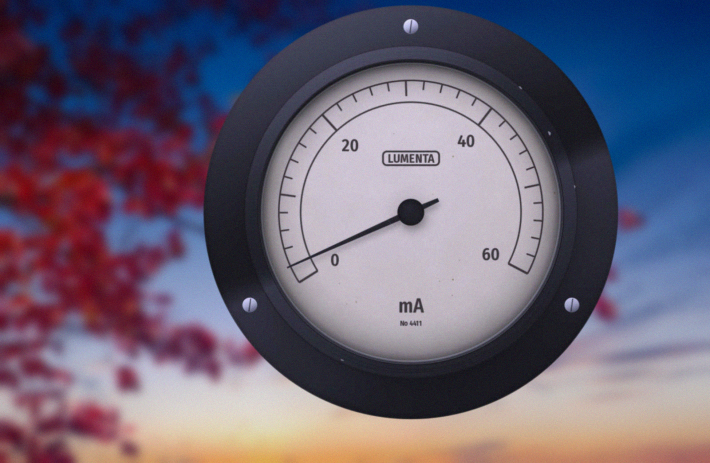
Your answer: 2 mA
